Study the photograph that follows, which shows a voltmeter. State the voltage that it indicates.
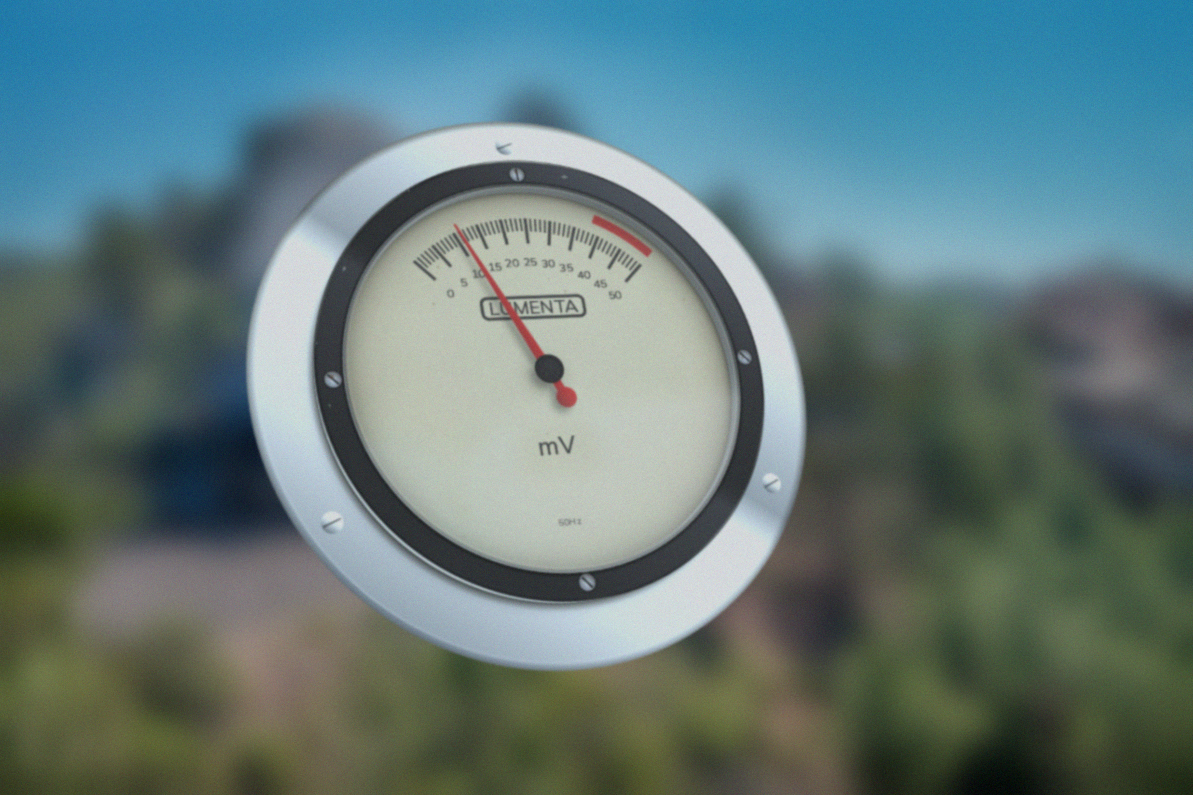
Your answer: 10 mV
